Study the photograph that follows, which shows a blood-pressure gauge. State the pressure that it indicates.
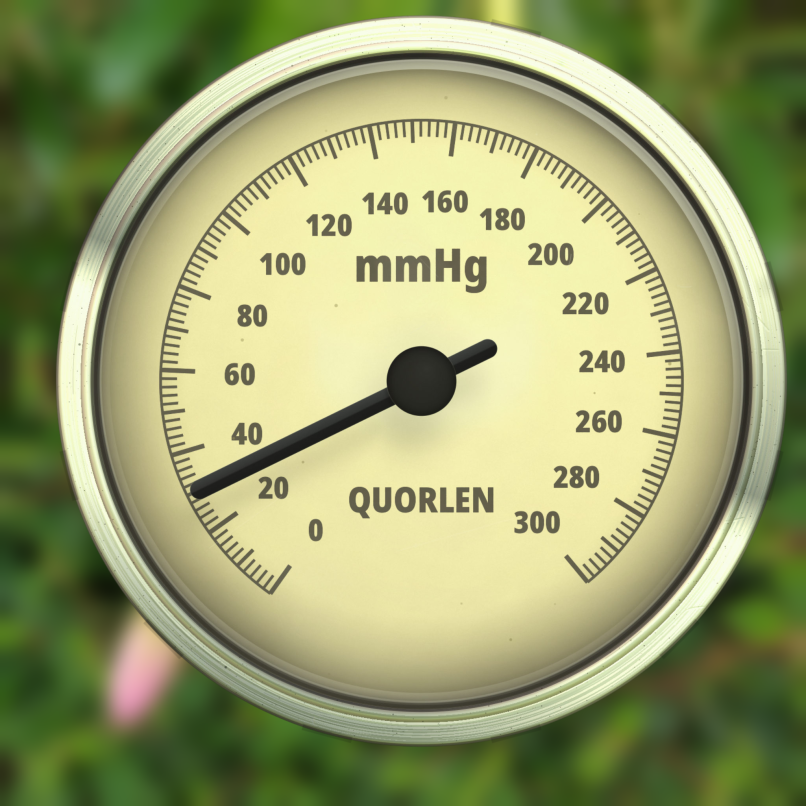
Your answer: 30 mmHg
